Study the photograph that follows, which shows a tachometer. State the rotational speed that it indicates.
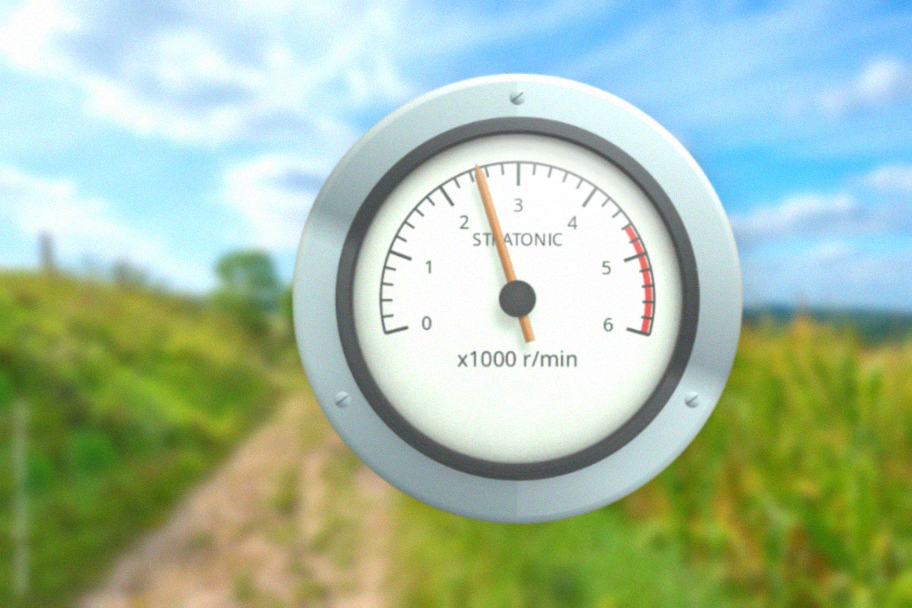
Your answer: 2500 rpm
